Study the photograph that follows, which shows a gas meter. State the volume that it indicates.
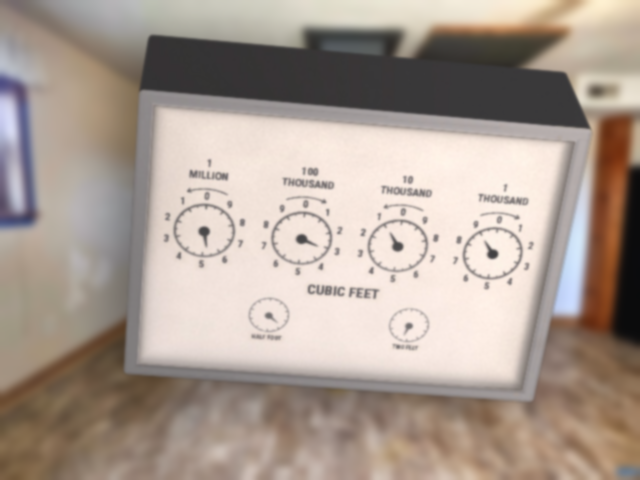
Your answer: 530900 ft³
